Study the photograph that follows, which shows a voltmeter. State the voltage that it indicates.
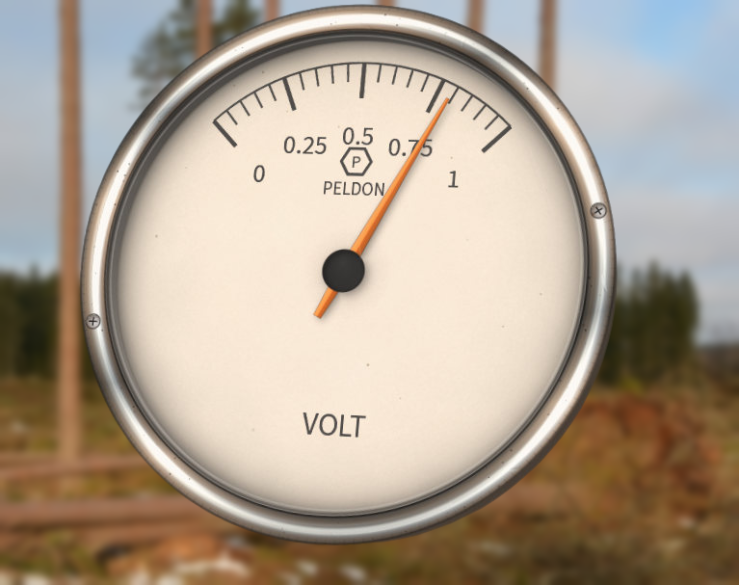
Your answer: 0.8 V
